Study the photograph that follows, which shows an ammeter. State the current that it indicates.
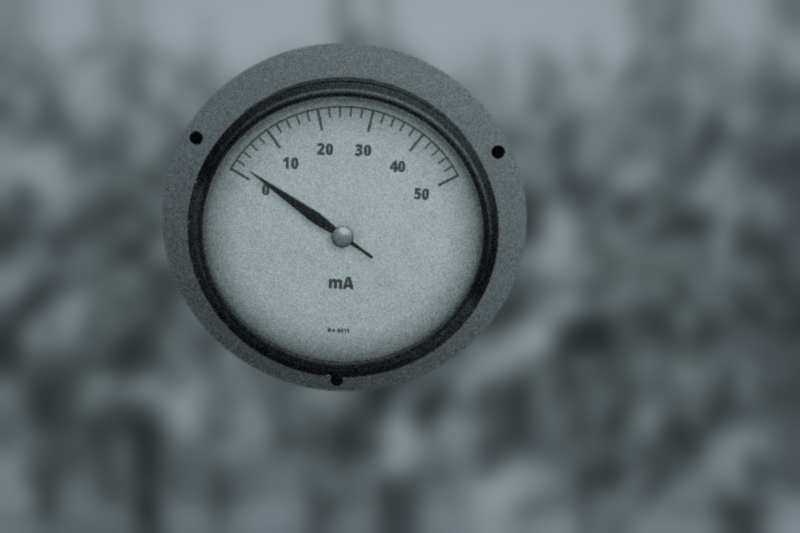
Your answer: 2 mA
